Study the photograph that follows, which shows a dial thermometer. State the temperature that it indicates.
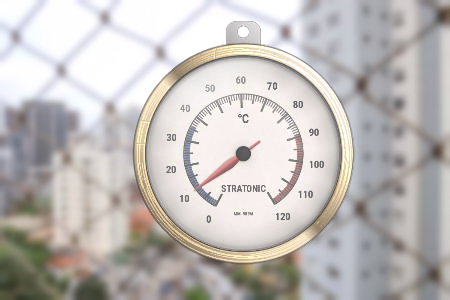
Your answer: 10 °C
